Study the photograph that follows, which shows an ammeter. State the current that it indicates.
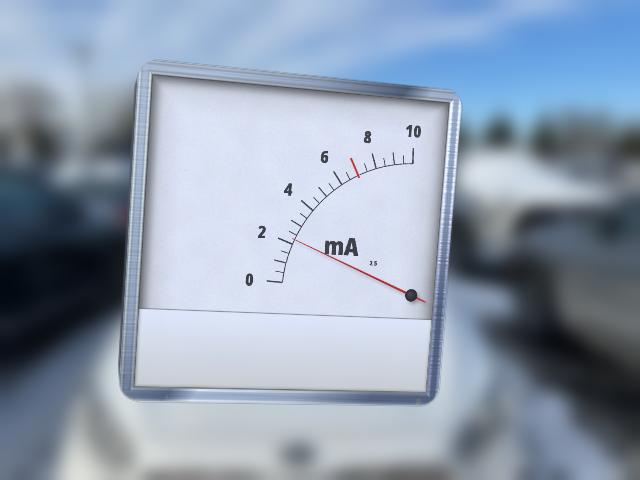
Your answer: 2.25 mA
